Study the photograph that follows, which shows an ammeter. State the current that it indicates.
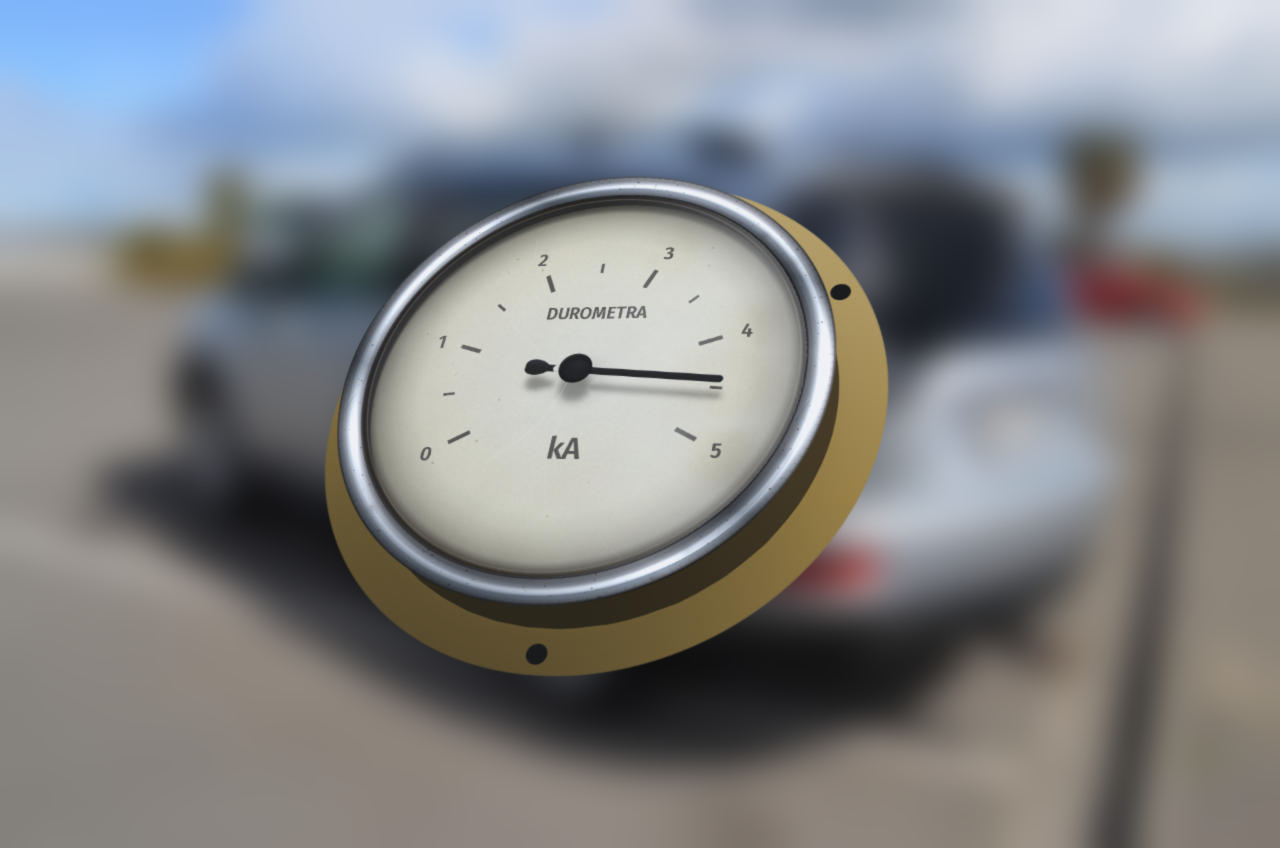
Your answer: 4.5 kA
